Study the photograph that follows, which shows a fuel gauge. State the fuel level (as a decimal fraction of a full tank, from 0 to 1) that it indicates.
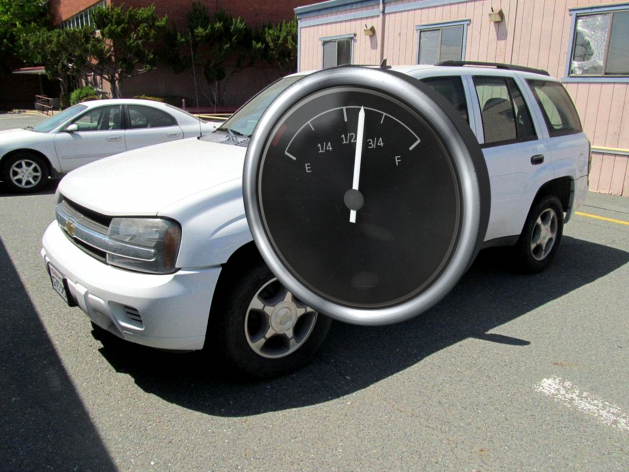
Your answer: 0.625
